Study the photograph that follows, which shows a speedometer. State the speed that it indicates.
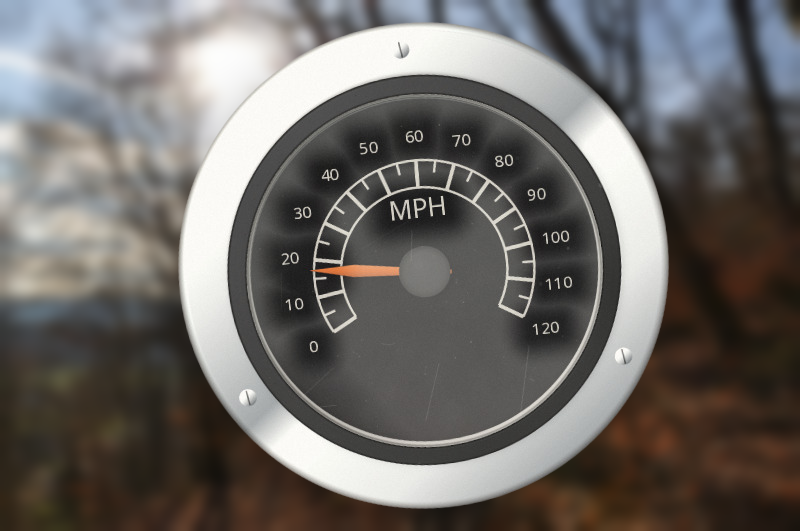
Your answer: 17.5 mph
